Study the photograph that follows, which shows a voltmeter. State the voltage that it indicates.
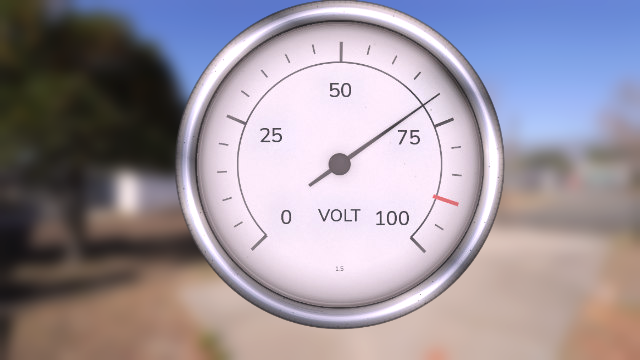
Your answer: 70 V
